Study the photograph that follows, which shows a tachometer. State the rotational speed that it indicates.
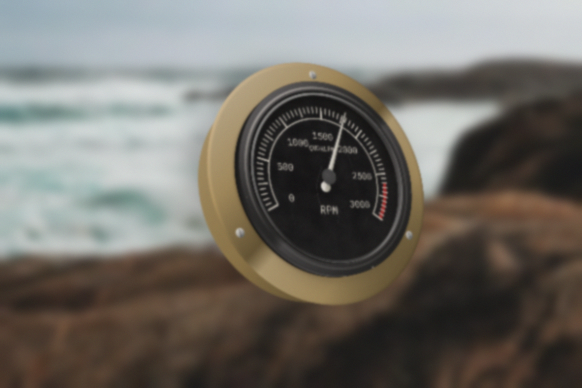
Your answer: 1750 rpm
